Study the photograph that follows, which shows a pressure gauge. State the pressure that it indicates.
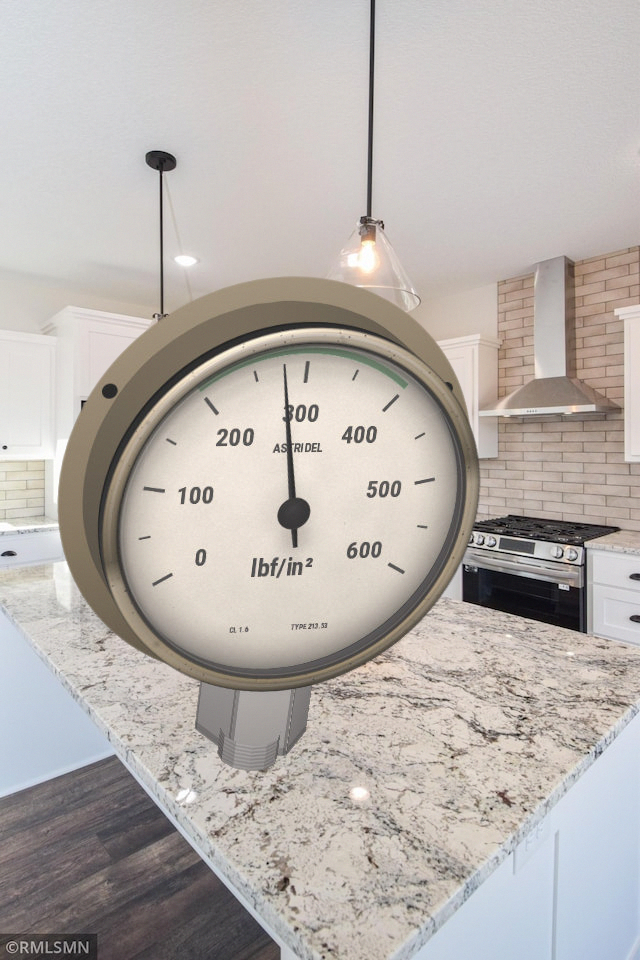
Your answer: 275 psi
